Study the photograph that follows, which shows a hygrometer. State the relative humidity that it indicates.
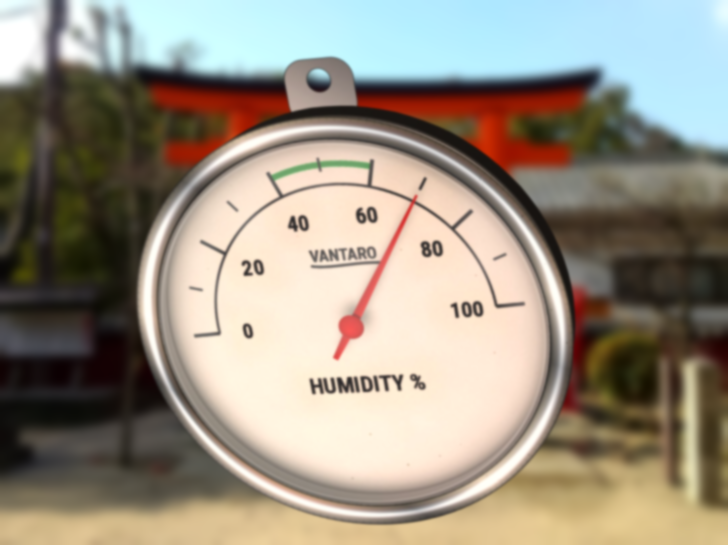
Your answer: 70 %
